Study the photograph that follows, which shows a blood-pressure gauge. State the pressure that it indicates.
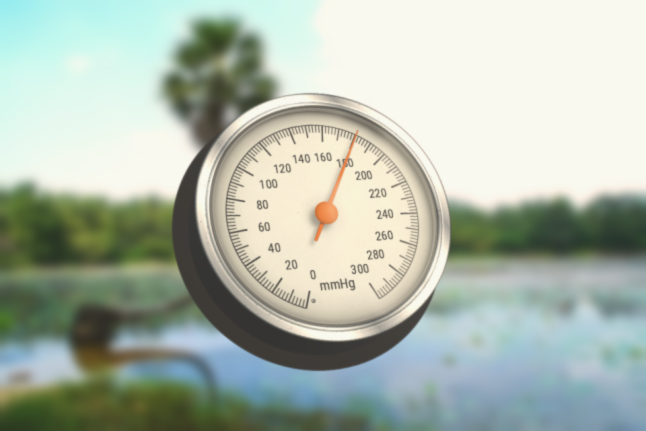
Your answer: 180 mmHg
